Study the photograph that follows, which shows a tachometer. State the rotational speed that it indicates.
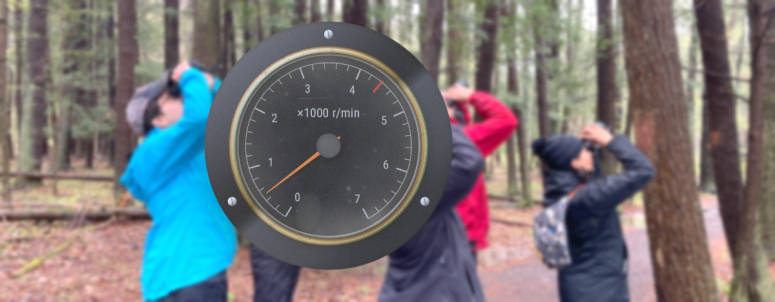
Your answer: 500 rpm
